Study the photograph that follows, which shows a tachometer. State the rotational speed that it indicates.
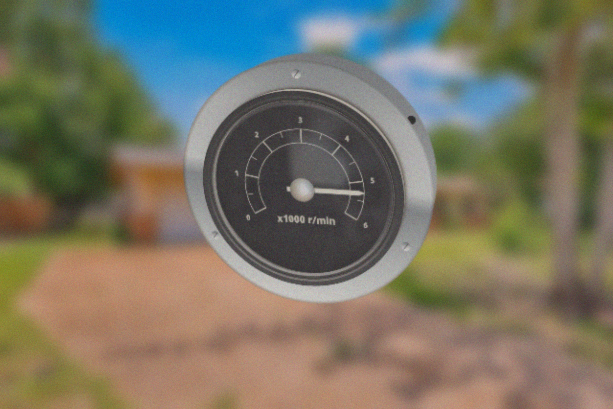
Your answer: 5250 rpm
